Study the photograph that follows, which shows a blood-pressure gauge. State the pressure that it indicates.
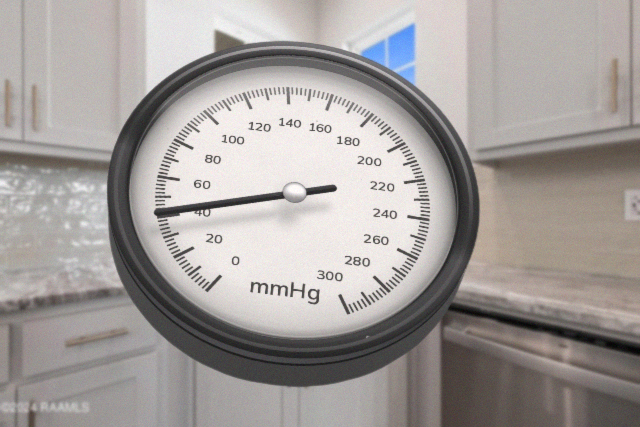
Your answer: 40 mmHg
